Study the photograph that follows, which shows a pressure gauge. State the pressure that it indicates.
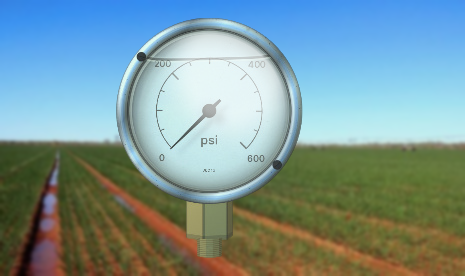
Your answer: 0 psi
